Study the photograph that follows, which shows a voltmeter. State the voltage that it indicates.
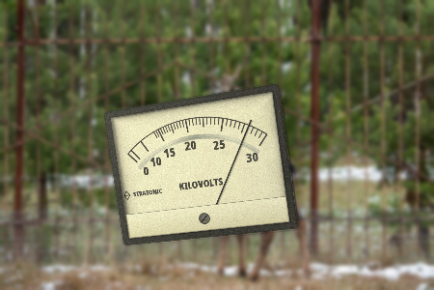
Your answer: 28 kV
